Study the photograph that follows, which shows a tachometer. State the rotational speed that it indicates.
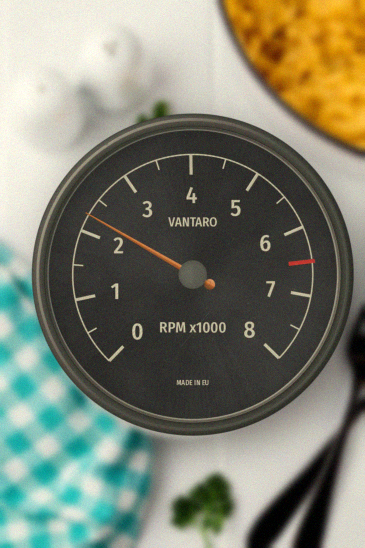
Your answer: 2250 rpm
